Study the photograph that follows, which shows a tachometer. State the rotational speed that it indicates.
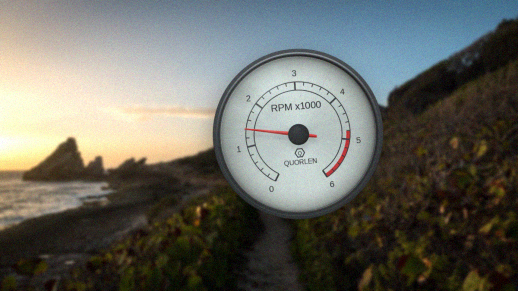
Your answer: 1400 rpm
